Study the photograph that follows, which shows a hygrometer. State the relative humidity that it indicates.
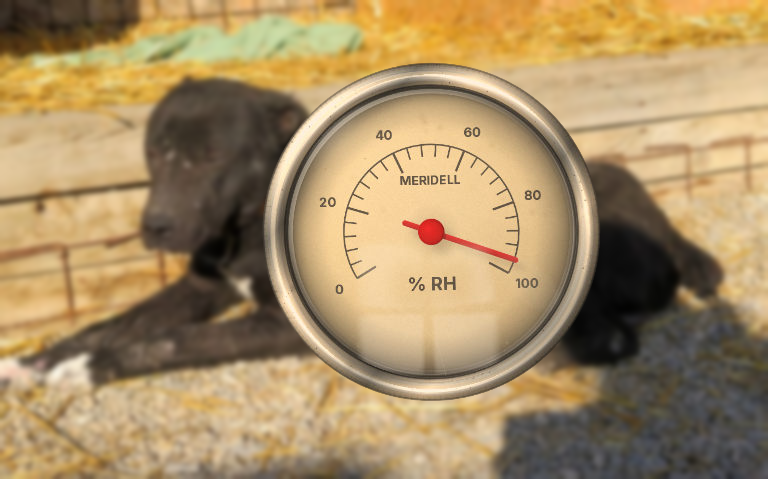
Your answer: 96 %
